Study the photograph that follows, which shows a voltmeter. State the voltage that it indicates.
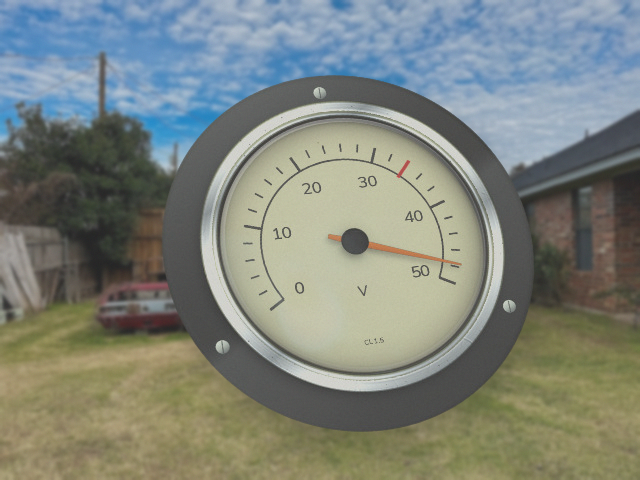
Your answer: 48 V
